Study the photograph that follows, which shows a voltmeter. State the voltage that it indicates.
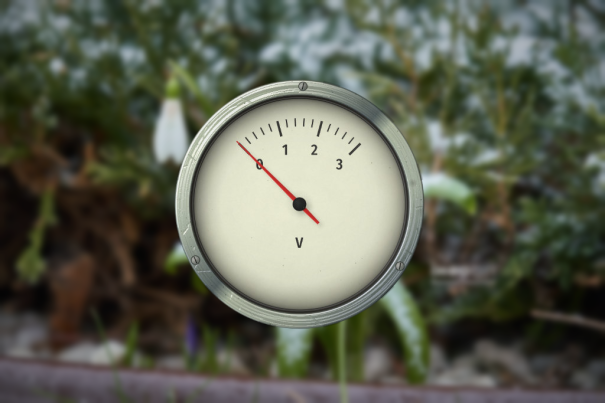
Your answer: 0 V
